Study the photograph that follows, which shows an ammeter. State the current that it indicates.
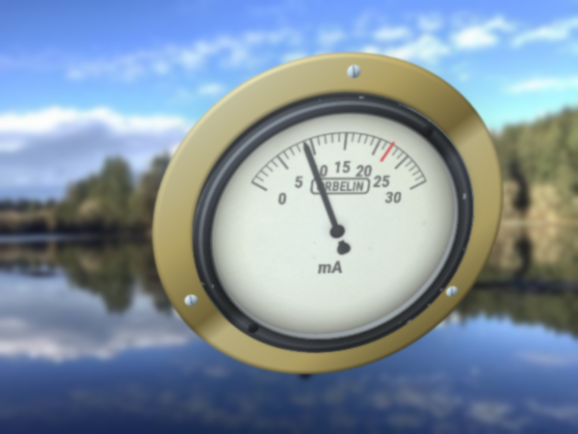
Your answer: 9 mA
